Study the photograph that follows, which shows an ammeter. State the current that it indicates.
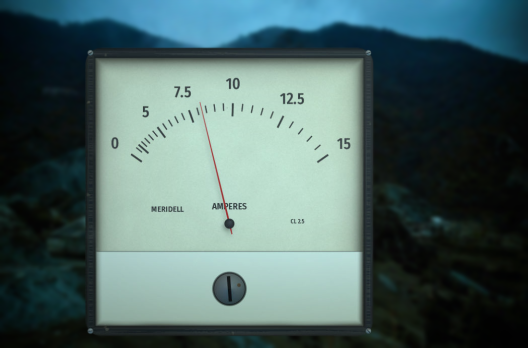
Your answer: 8.25 A
